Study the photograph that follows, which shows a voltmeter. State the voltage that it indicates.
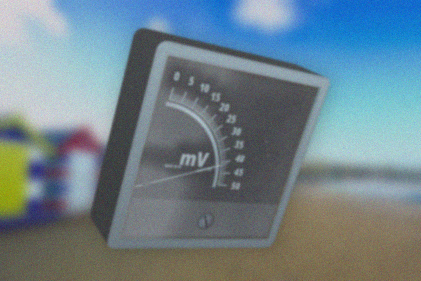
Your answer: 40 mV
